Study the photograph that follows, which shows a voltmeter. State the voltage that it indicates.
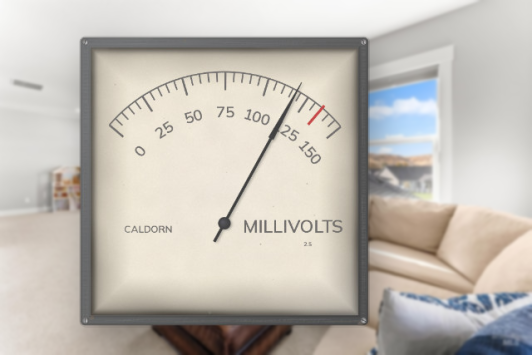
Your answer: 117.5 mV
